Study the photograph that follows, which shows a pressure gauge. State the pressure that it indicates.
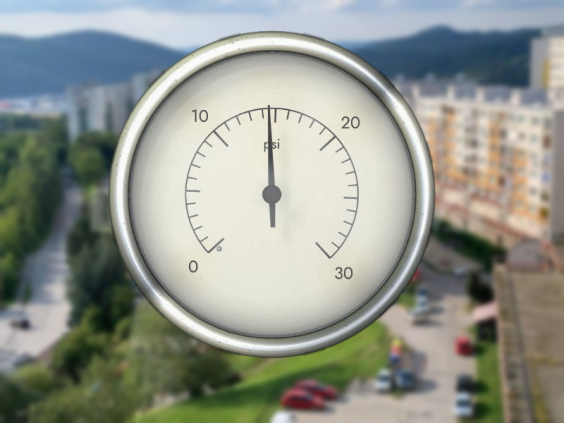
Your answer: 14.5 psi
